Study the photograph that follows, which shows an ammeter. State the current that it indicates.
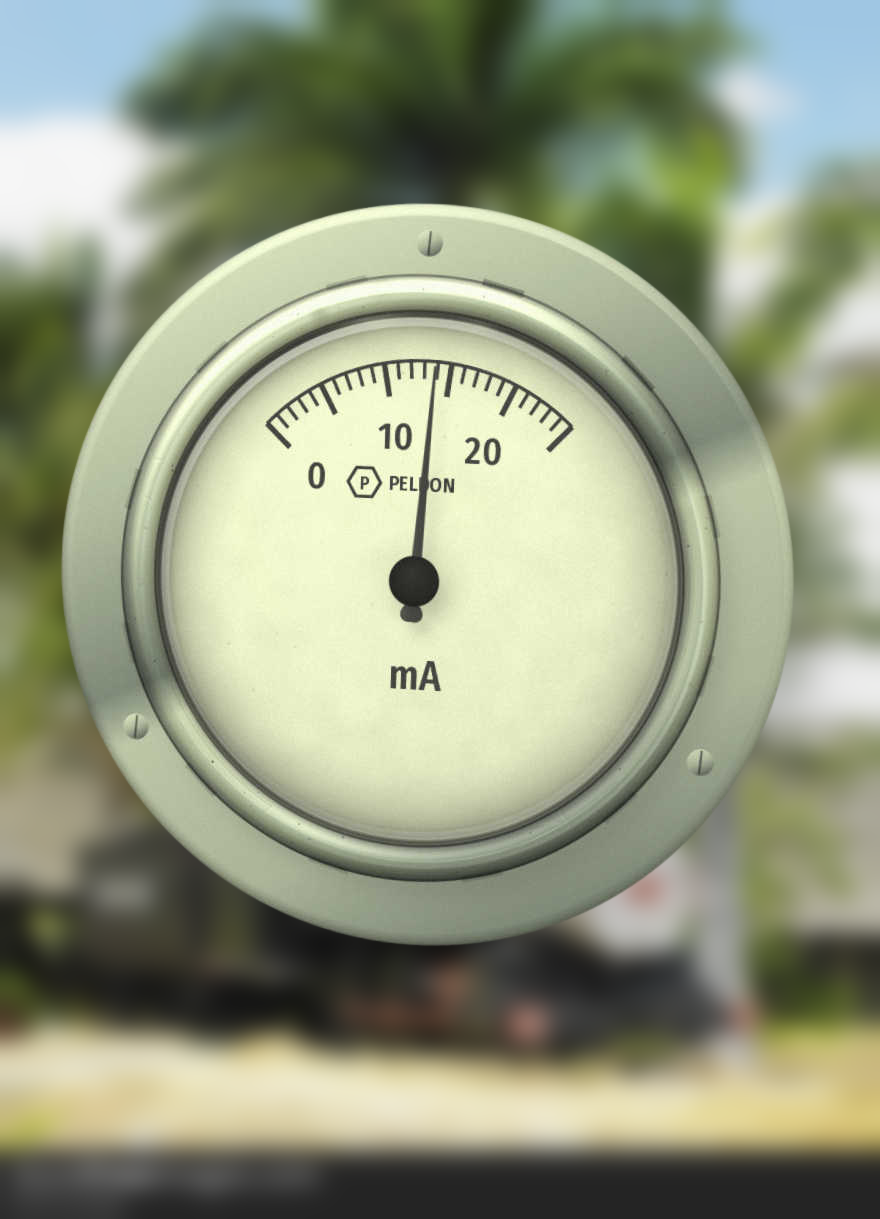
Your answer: 14 mA
